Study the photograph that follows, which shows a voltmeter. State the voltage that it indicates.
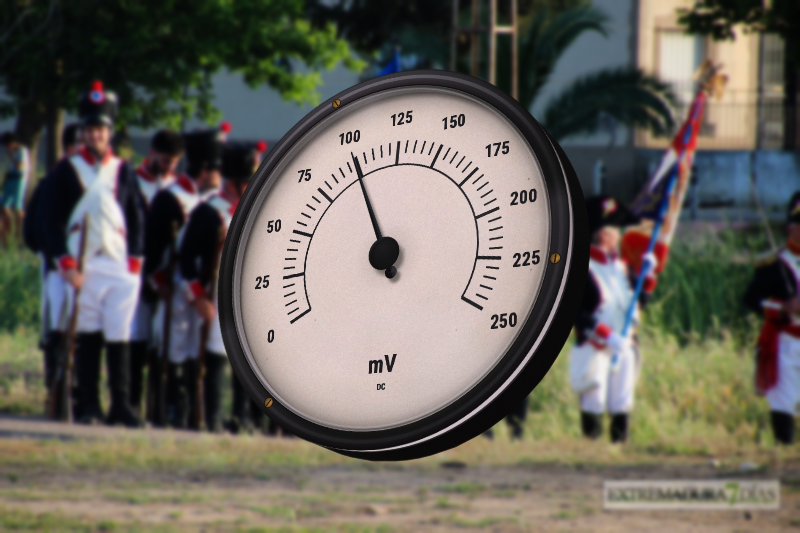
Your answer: 100 mV
